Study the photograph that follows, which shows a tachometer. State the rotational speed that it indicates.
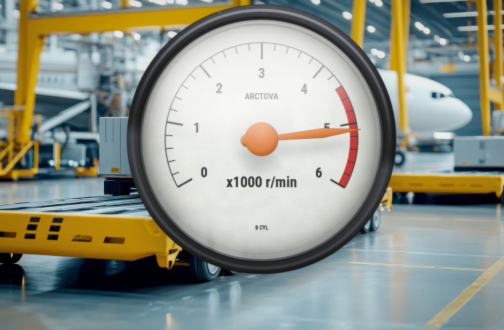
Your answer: 5100 rpm
